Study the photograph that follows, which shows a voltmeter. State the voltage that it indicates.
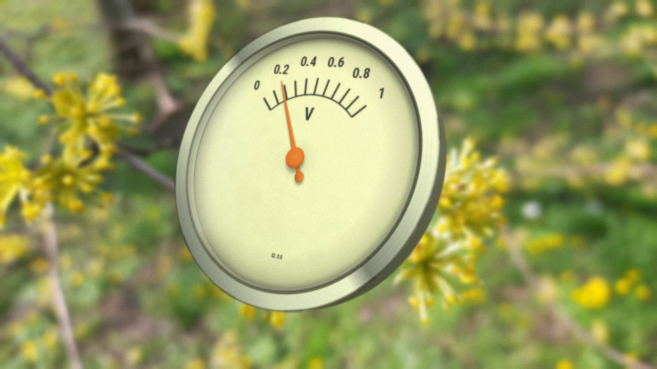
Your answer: 0.2 V
